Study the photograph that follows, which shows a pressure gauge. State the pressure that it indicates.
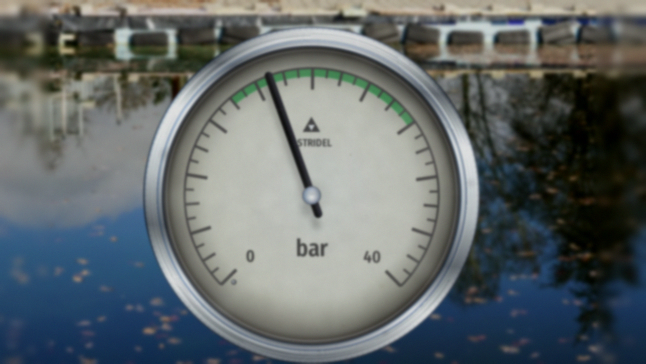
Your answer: 17 bar
